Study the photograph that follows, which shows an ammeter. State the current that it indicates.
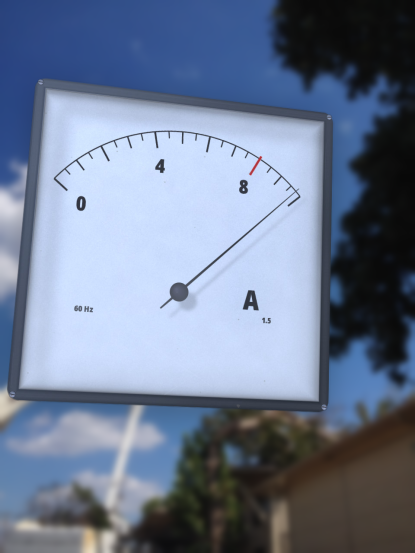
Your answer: 9.75 A
